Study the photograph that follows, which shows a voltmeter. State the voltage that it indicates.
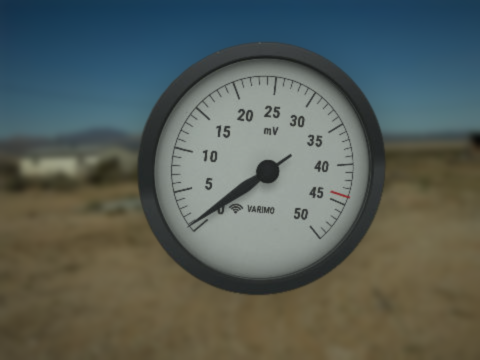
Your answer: 1 mV
